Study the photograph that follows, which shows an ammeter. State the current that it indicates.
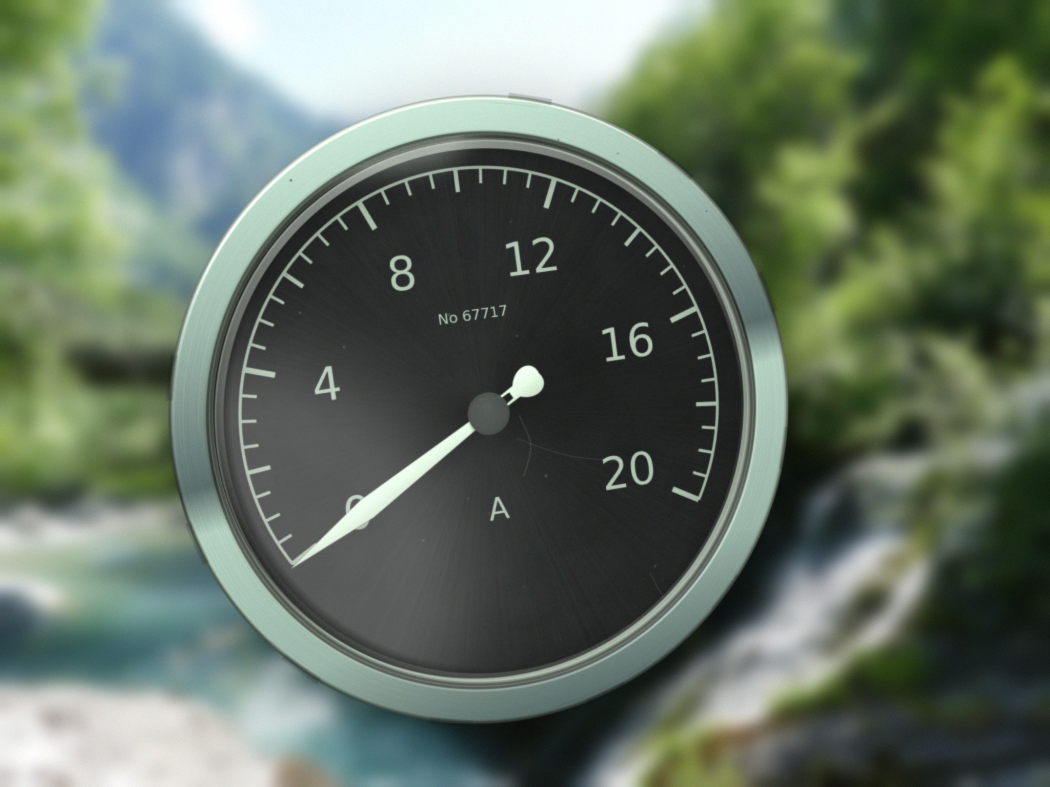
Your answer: 0 A
